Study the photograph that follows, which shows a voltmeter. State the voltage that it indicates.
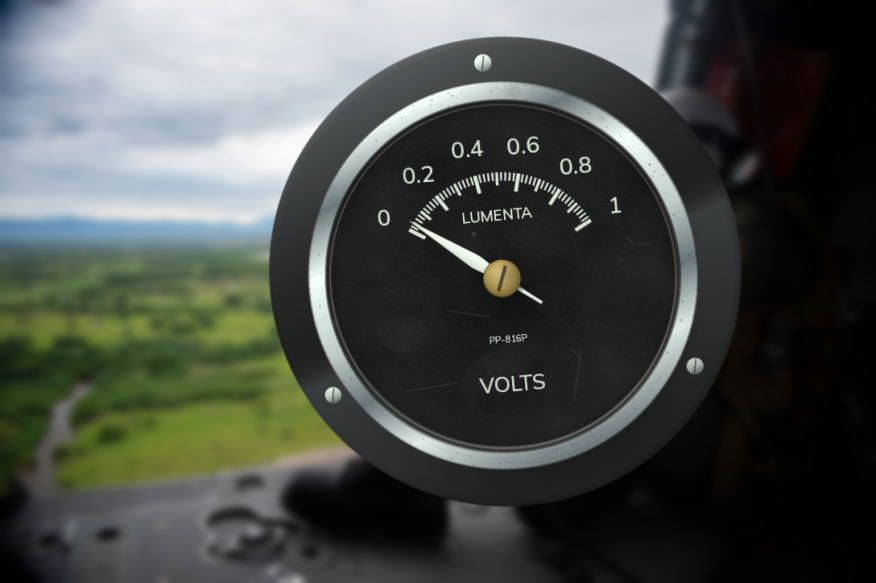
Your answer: 0.04 V
